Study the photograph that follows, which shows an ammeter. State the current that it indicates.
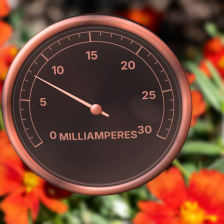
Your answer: 8 mA
